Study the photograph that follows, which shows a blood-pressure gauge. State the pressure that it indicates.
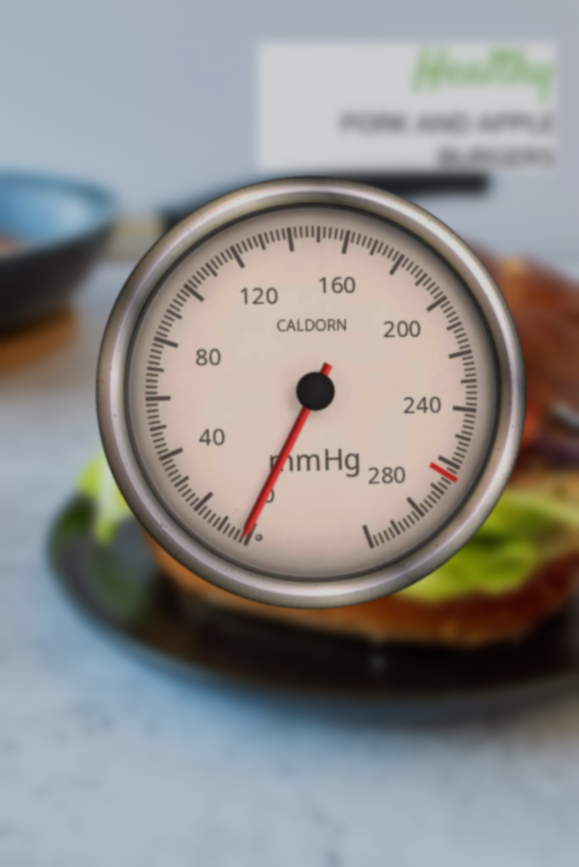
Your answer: 2 mmHg
